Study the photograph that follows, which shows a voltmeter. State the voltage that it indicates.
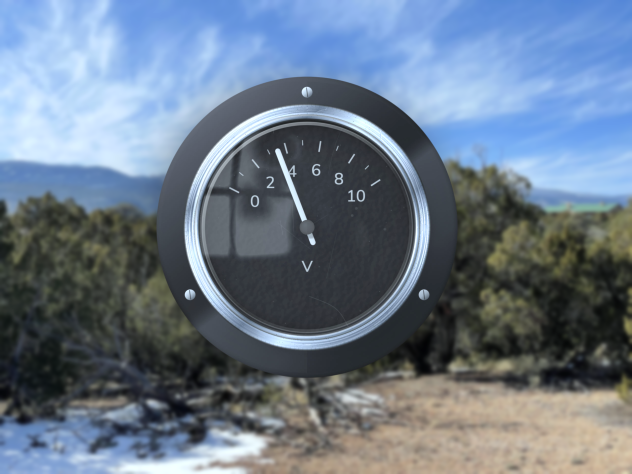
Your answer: 3.5 V
